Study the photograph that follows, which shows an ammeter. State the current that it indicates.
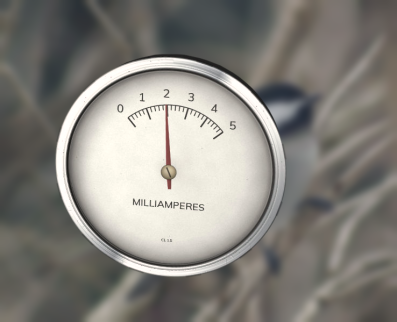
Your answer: 2 mA
